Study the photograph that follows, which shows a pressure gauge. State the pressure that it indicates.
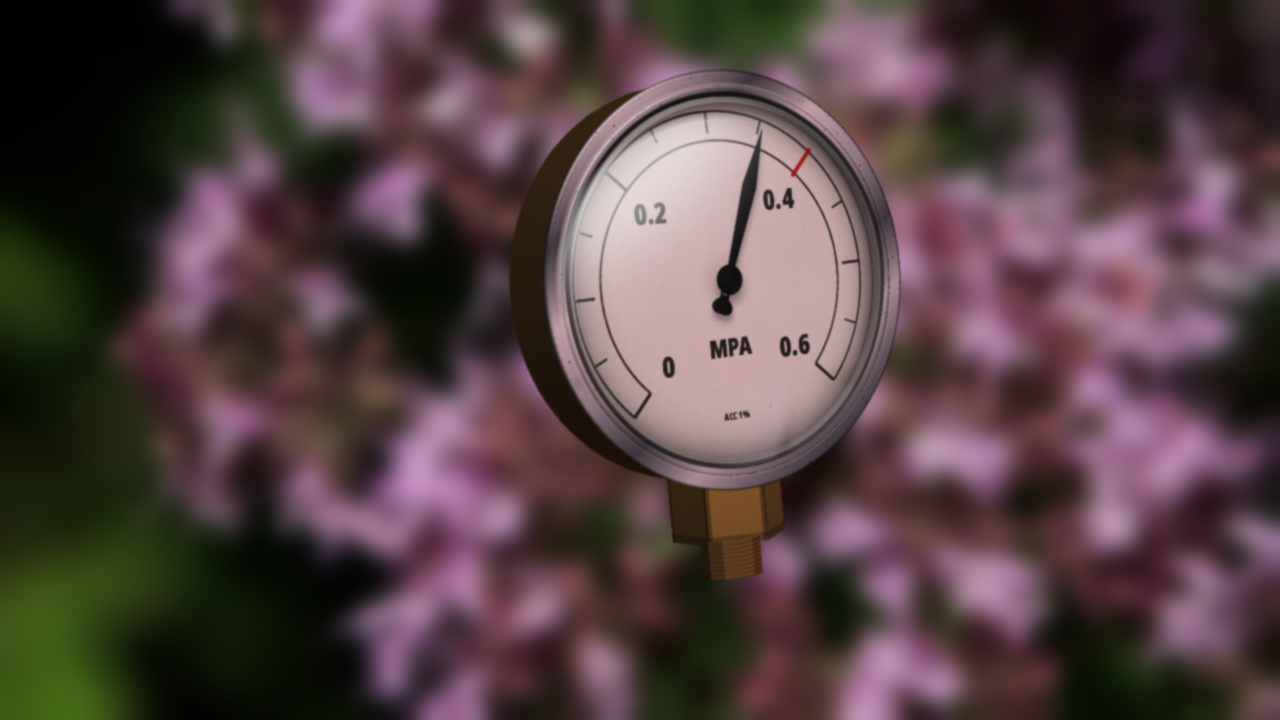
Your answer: 0.35 MPa
